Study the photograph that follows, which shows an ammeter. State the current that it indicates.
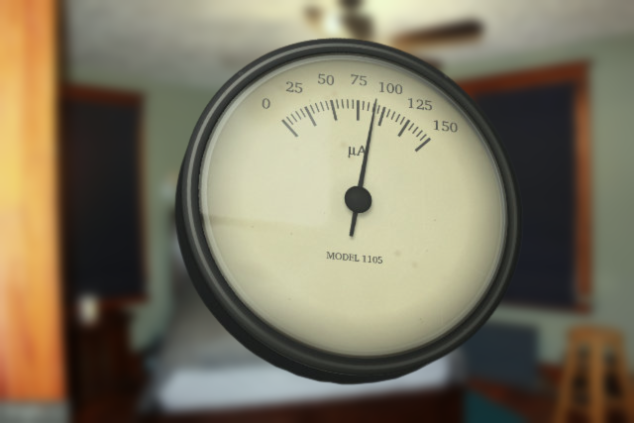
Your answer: 90 µA
